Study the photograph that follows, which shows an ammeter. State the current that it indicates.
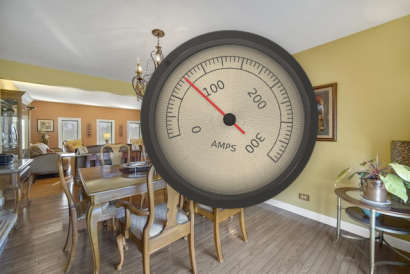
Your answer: 75 A
